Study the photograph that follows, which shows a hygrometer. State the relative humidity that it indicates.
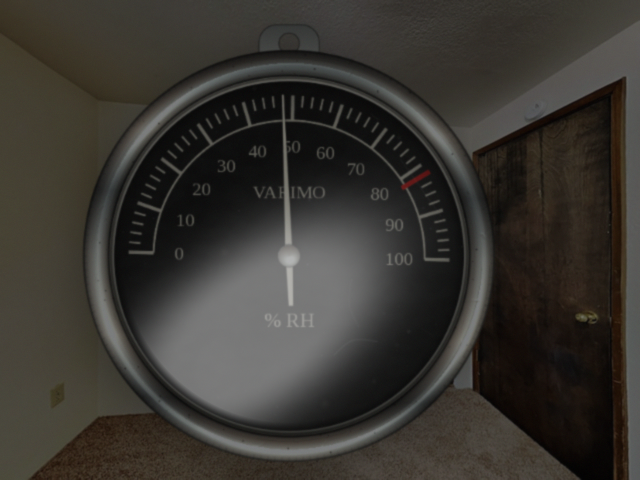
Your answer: 48 %
